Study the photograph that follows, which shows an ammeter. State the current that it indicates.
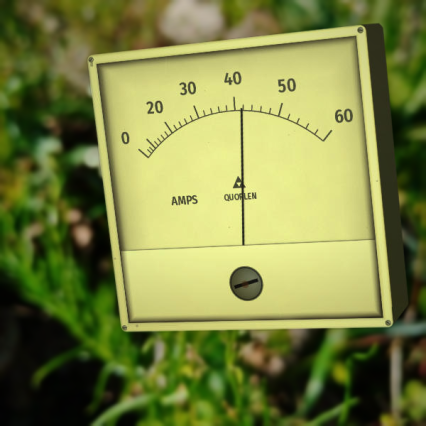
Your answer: 42 A
